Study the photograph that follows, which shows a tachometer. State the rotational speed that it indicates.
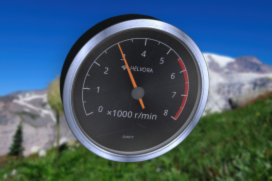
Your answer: 3000 rpm
